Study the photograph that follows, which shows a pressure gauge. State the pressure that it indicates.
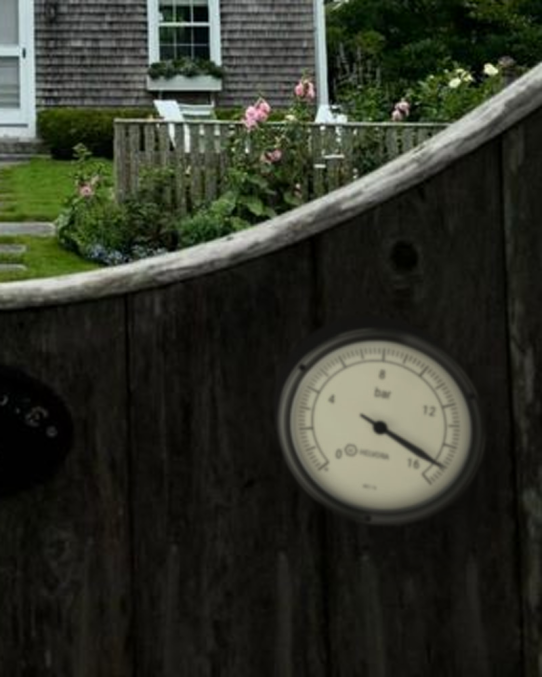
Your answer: 15 bar
